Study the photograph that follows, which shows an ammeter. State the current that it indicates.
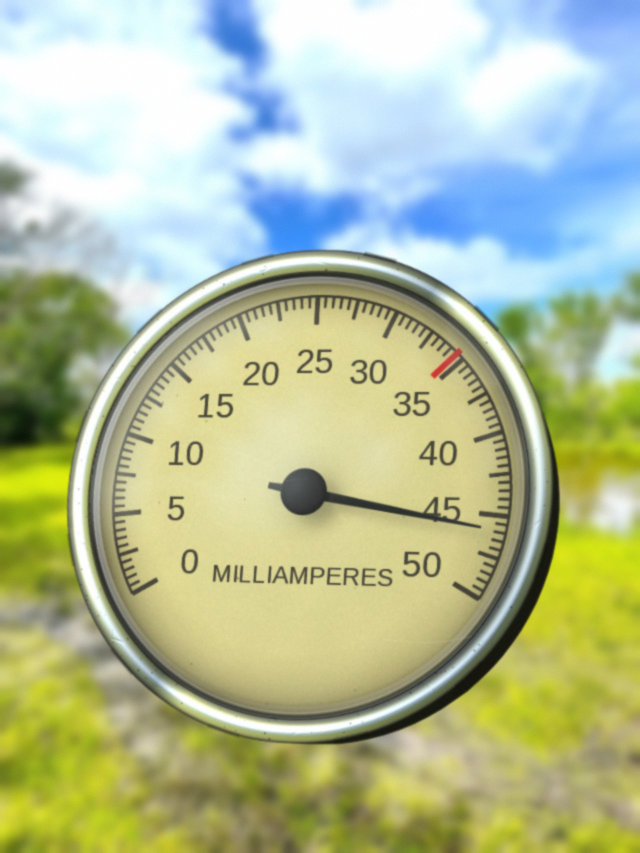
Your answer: 46 mA
